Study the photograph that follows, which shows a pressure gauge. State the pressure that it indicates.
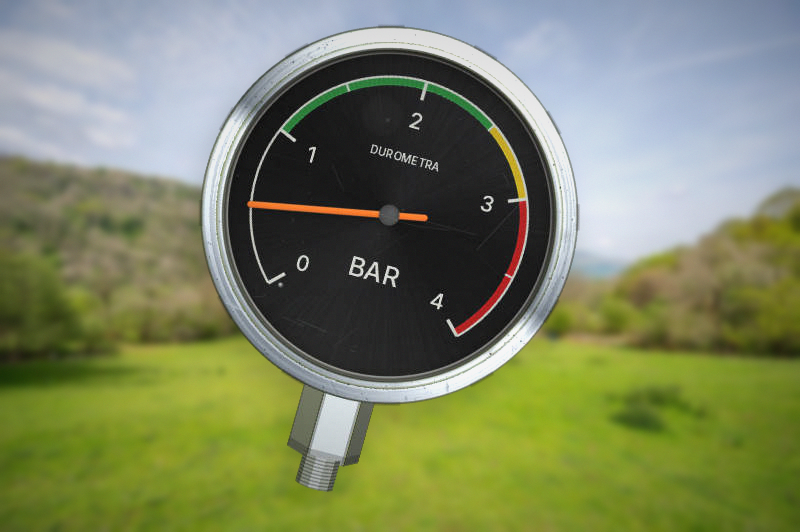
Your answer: 0.5 bar
